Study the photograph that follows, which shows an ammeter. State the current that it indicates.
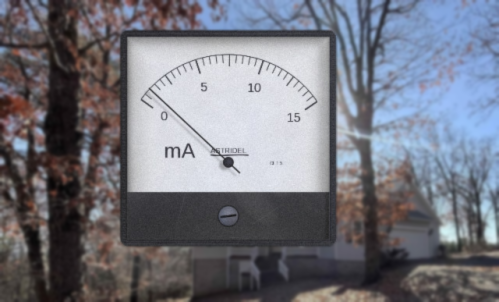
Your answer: 1 mA
